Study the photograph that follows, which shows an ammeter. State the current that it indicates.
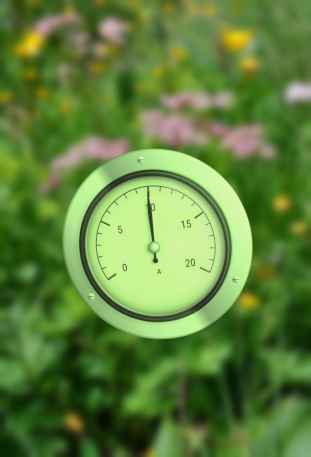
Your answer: 10 A
